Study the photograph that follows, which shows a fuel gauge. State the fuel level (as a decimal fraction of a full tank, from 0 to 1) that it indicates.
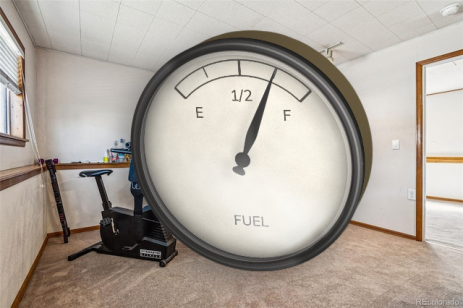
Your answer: 0.75
